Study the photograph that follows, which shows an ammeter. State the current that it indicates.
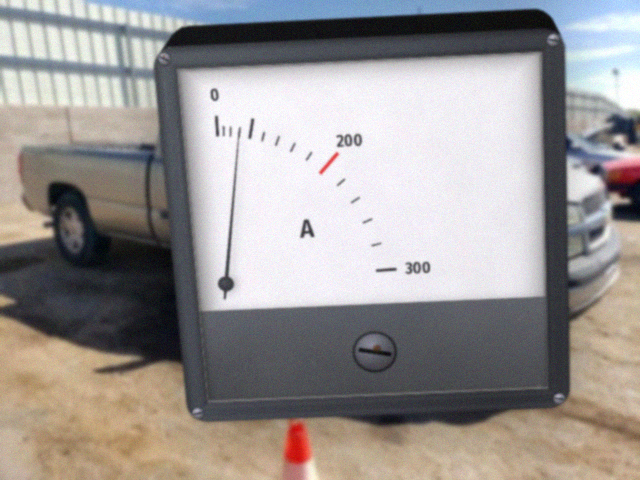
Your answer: 80 A
